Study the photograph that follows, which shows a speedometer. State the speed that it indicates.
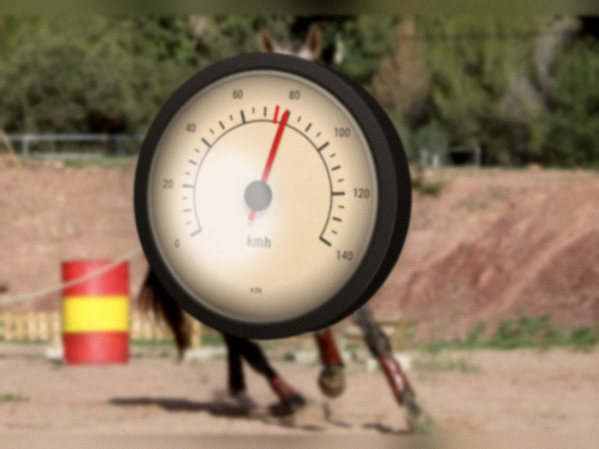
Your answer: 80 km/h
